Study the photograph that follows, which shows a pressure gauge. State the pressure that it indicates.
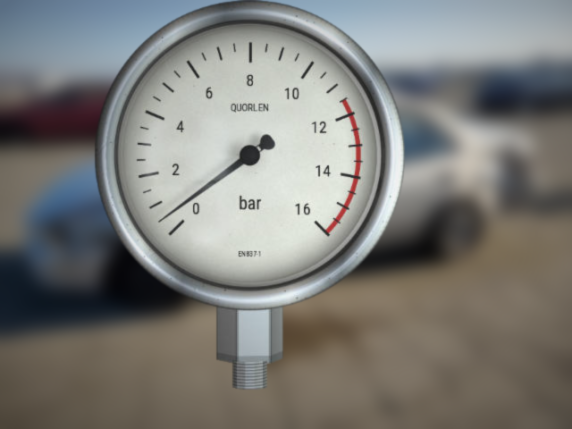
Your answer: 0.5 bar
